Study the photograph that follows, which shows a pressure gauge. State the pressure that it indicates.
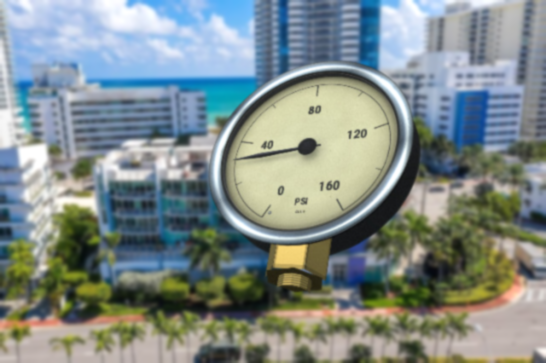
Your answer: 30 psi
